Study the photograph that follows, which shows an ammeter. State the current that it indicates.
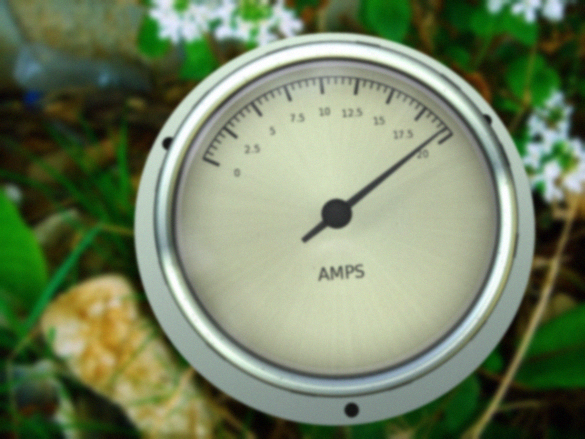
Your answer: 19.5 A
